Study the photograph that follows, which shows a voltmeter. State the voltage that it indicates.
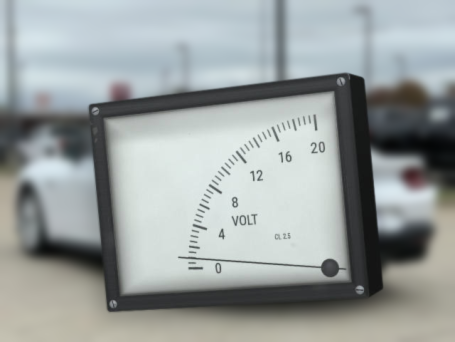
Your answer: 1 V
